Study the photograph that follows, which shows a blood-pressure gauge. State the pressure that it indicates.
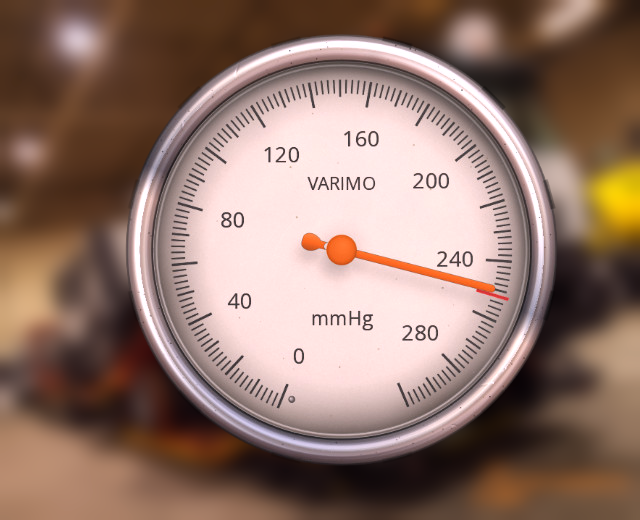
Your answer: 250 mmHg
